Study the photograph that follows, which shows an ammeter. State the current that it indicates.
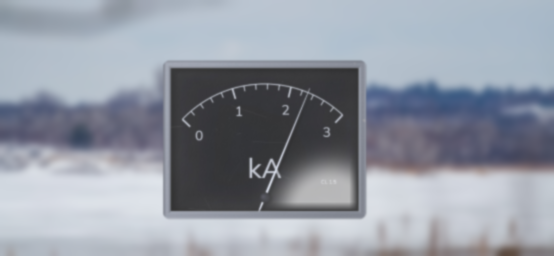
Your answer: 2.3 kA
